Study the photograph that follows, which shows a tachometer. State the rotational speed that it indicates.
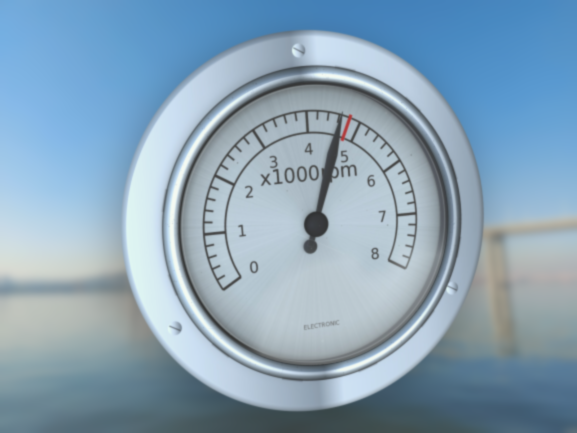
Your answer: 4600 rpm
